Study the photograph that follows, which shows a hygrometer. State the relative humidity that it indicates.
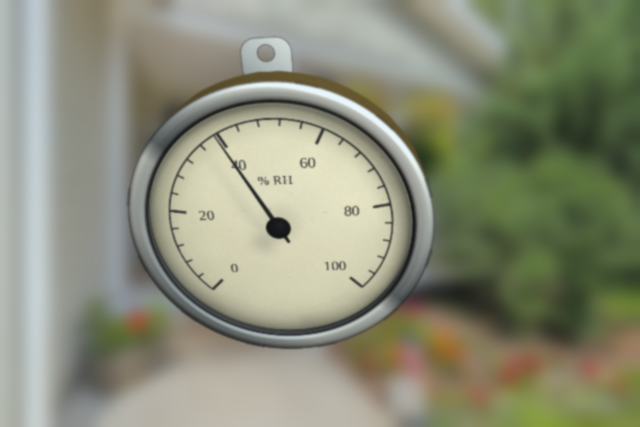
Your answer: 40 %
